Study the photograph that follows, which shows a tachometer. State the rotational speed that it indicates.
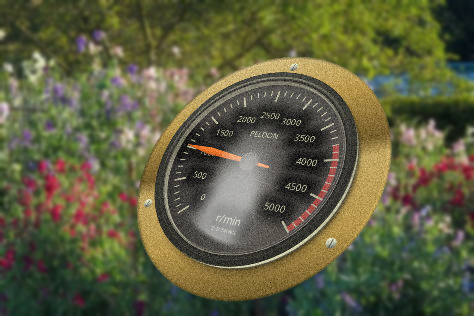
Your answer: 1000 rpm
